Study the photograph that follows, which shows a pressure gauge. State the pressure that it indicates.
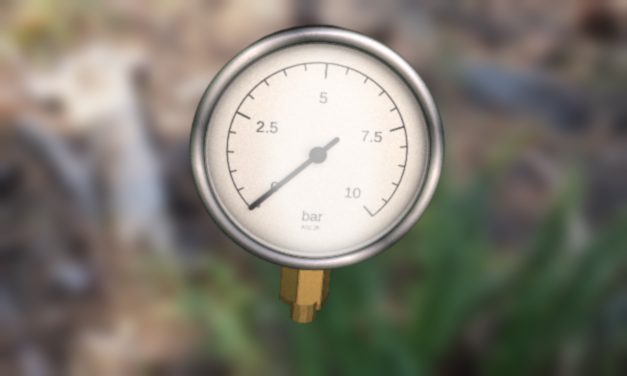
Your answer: 0 bar
